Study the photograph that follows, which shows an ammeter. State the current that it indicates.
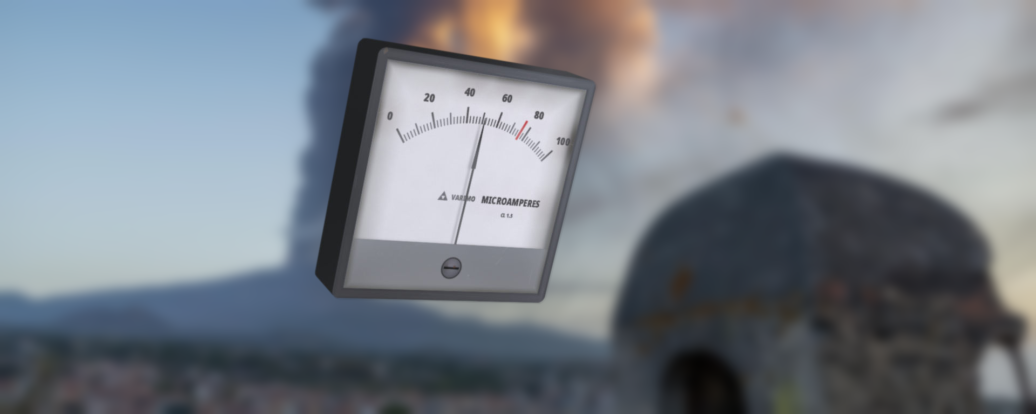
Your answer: 50 µA
